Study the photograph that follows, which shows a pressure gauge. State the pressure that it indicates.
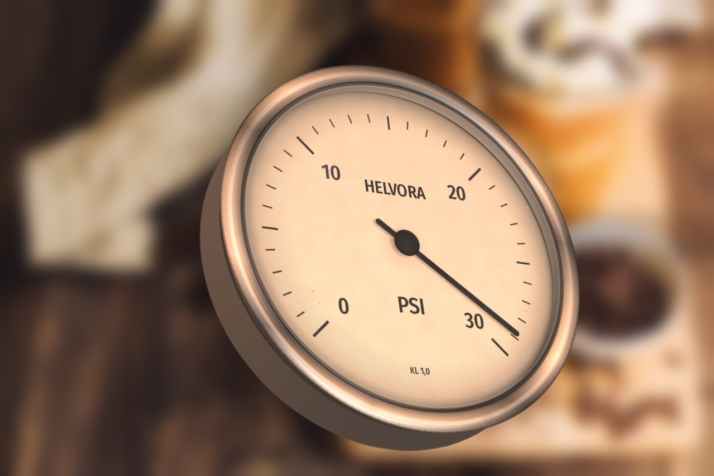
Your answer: 29 psi
